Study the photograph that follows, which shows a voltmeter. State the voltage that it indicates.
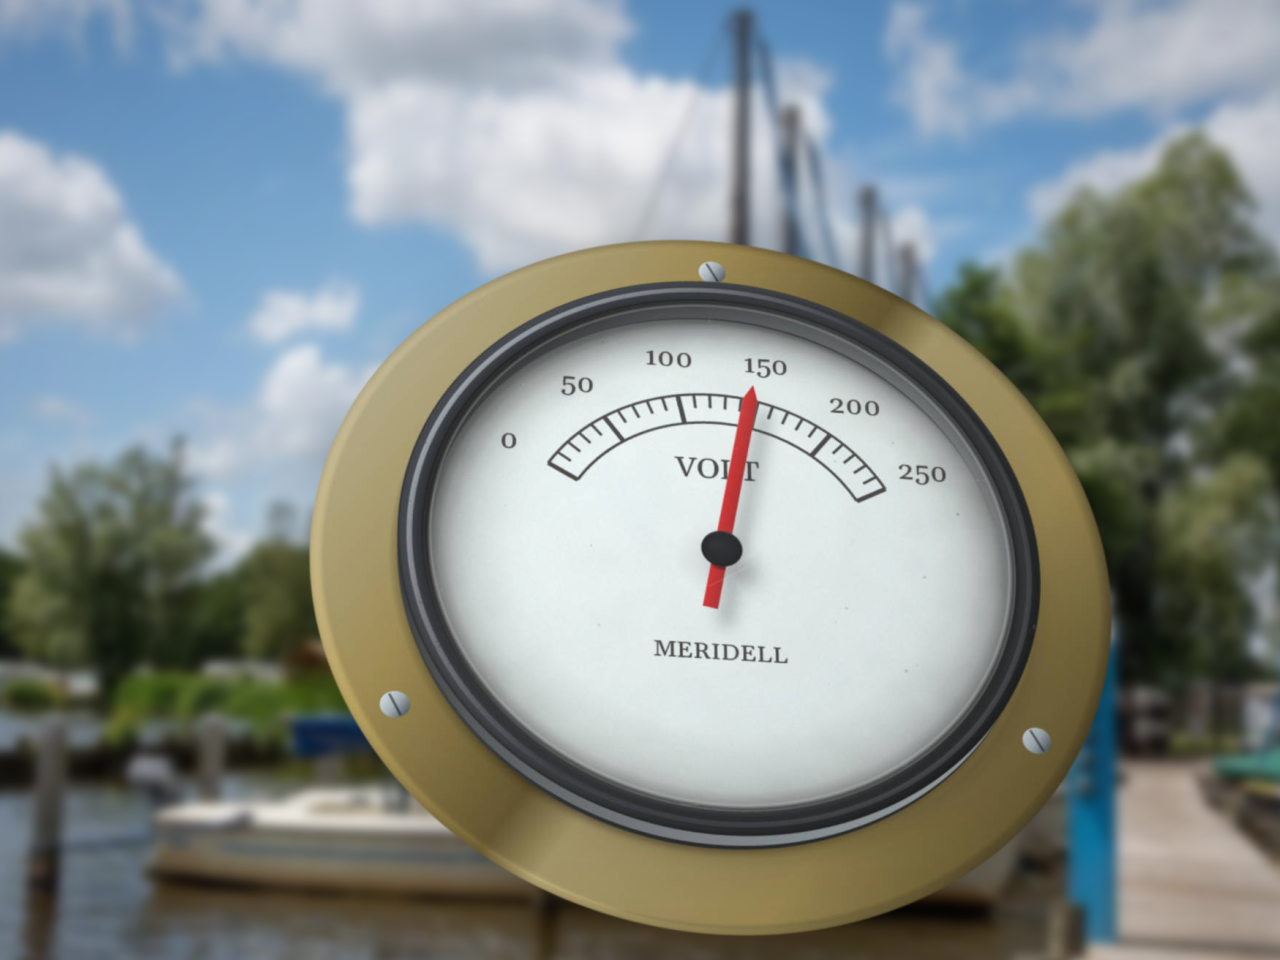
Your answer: 145 V
